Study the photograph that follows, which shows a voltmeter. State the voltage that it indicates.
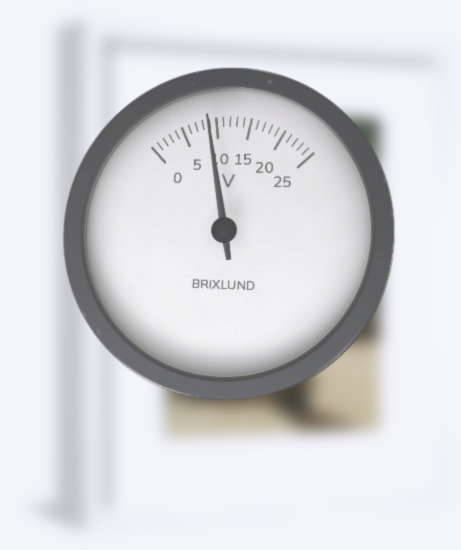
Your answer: 9 V
